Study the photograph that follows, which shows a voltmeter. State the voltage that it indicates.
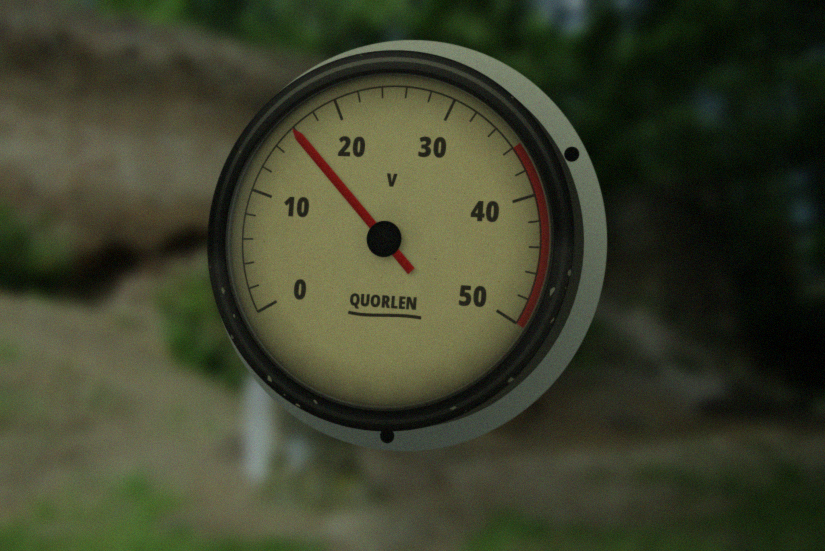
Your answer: 16 V
